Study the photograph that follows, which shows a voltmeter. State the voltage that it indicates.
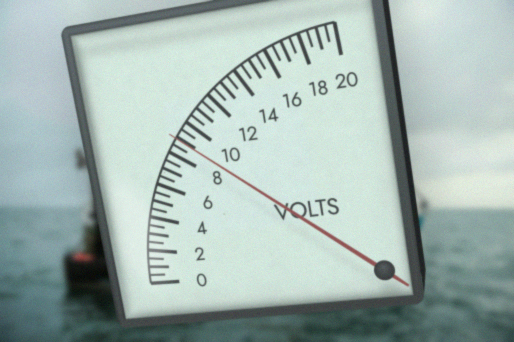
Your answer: 9 V
